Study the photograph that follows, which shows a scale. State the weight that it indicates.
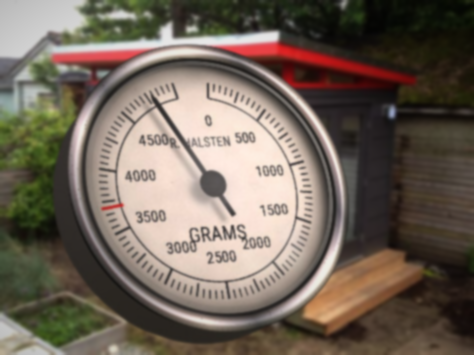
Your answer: 4750 g
